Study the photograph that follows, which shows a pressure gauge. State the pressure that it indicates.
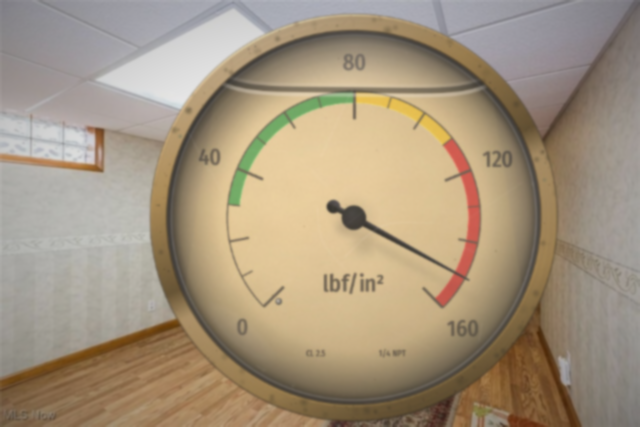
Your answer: 150 psi
